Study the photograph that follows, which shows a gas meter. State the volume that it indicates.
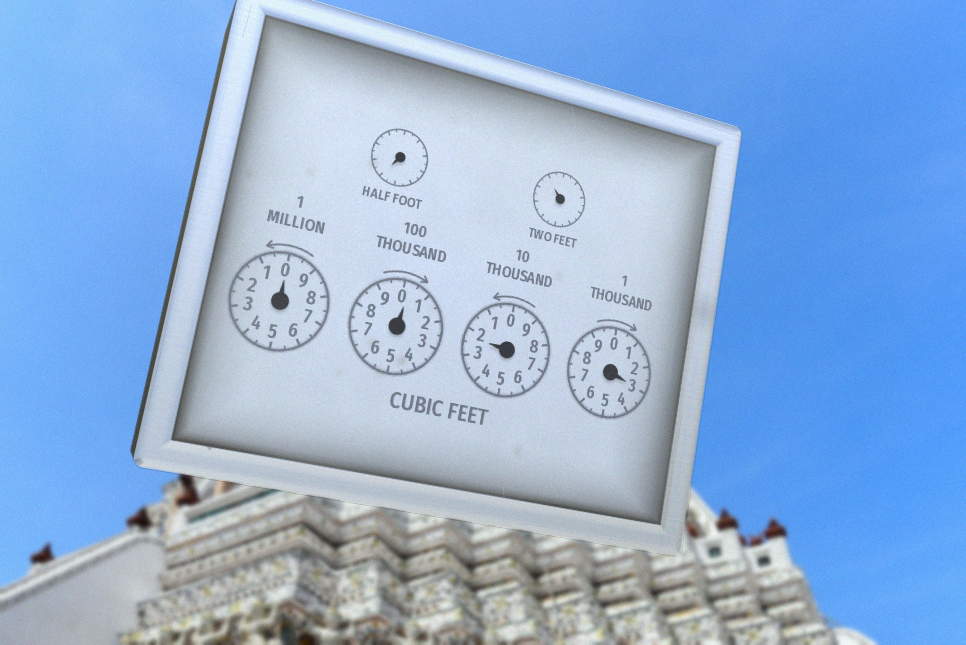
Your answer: 2300 ft³
